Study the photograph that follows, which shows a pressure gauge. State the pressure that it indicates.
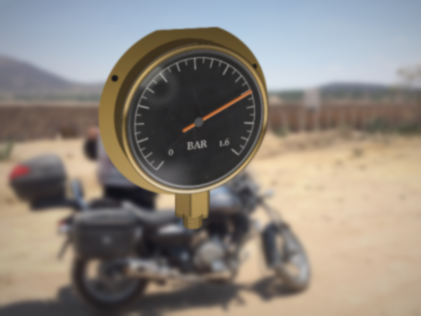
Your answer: 1.2 bar
